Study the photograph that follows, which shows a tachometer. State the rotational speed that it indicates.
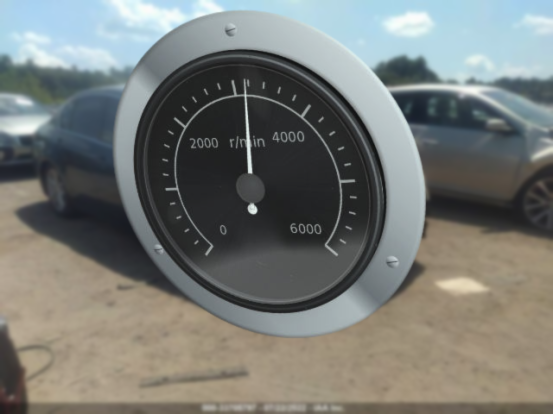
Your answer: 3200 rpm
